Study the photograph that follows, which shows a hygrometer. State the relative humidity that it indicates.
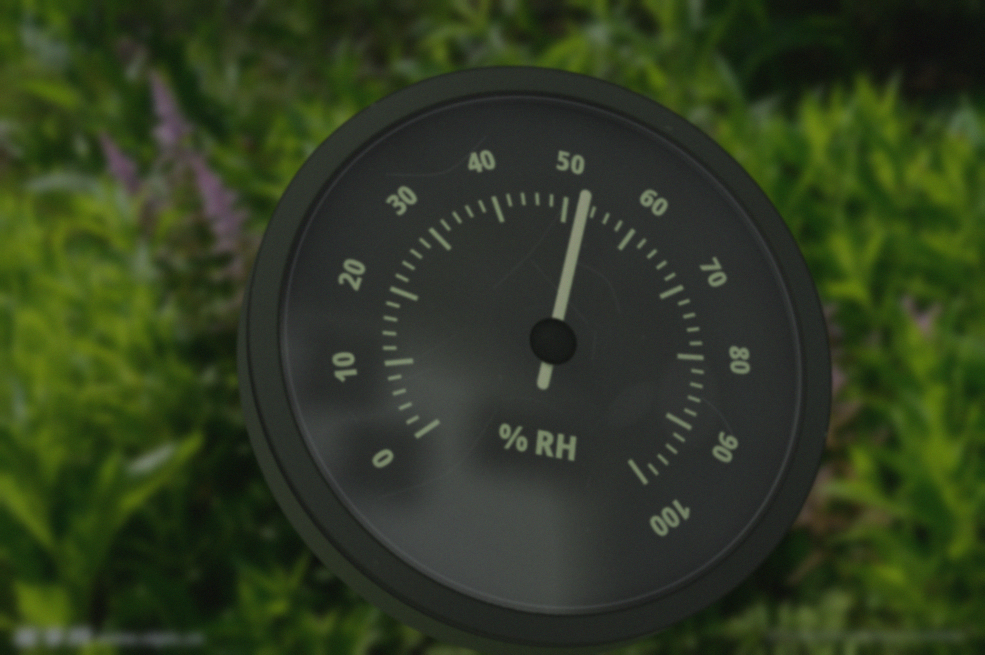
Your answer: 52 %
